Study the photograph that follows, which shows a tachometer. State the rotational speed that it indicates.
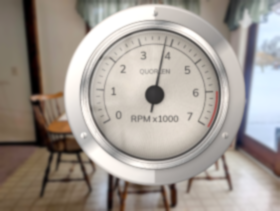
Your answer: 3800 rpm
